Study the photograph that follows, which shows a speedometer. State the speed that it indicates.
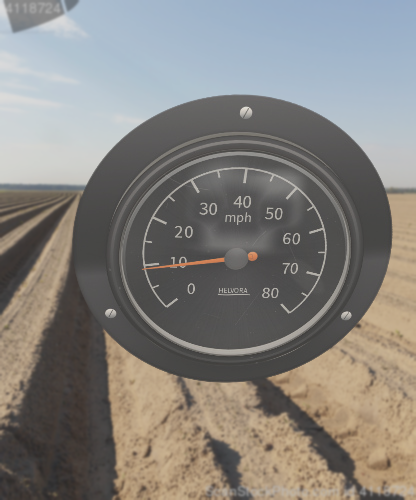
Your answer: 10 mph
